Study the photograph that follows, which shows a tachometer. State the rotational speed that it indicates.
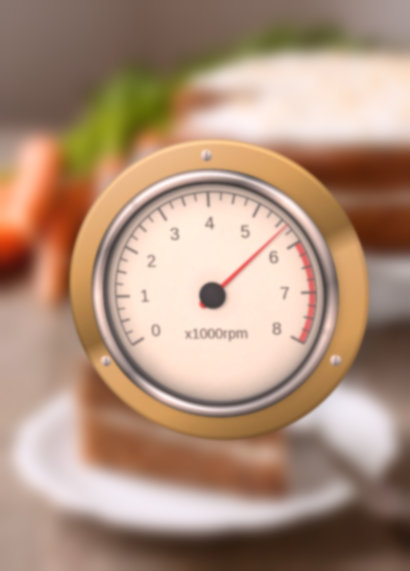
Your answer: 5625 rpm
